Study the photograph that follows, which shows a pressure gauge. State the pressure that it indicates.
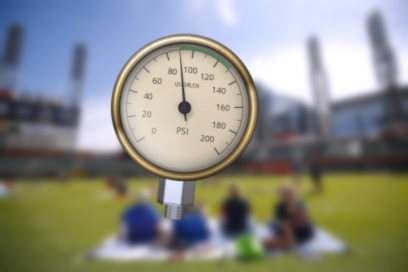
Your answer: 90 psi
